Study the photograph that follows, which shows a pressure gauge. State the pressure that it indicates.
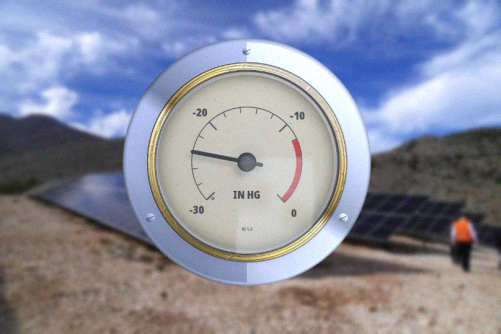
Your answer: -24 inHg
